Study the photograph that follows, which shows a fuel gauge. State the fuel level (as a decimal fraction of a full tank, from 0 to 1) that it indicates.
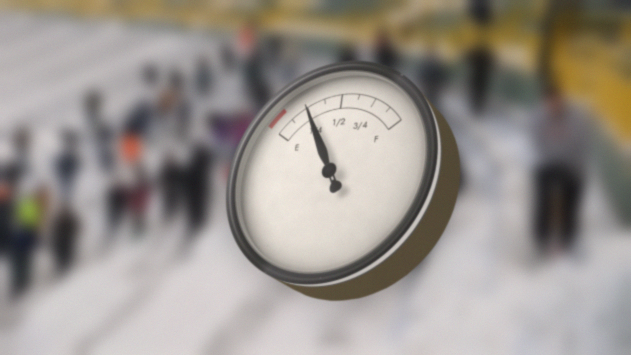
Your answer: 0.25
